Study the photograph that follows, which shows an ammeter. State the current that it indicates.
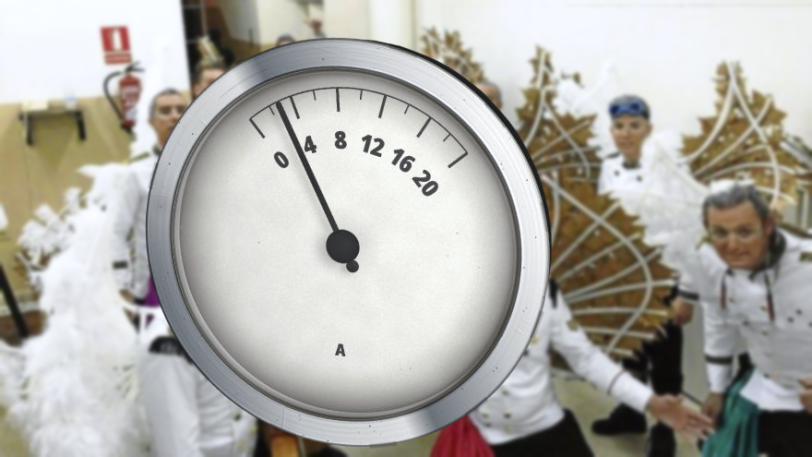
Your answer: 3 A
